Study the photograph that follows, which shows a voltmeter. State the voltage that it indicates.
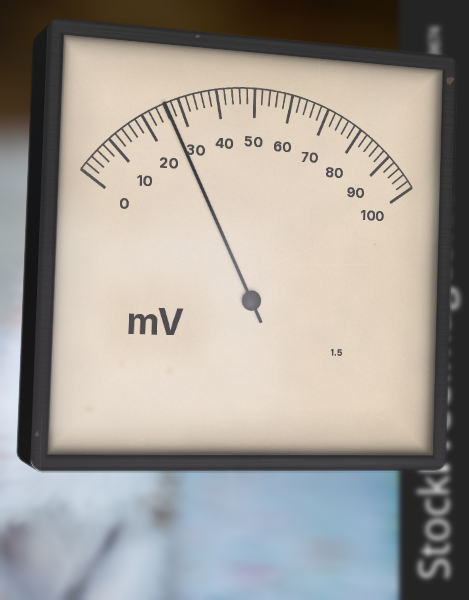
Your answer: 26 mV
